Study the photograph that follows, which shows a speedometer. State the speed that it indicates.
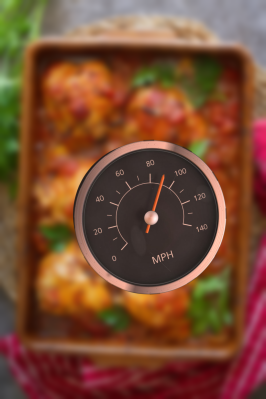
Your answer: 90 mph
